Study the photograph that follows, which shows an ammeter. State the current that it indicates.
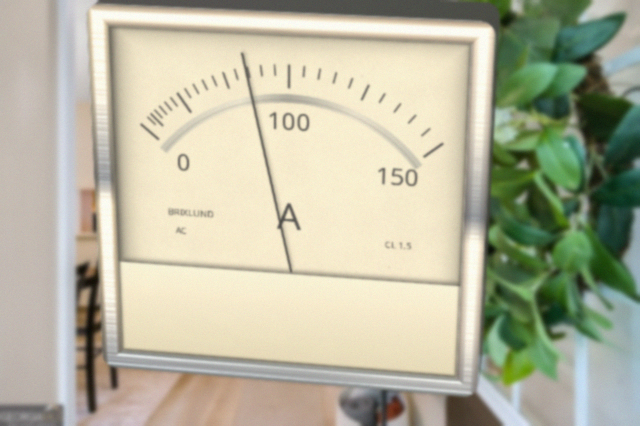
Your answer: 85 A
